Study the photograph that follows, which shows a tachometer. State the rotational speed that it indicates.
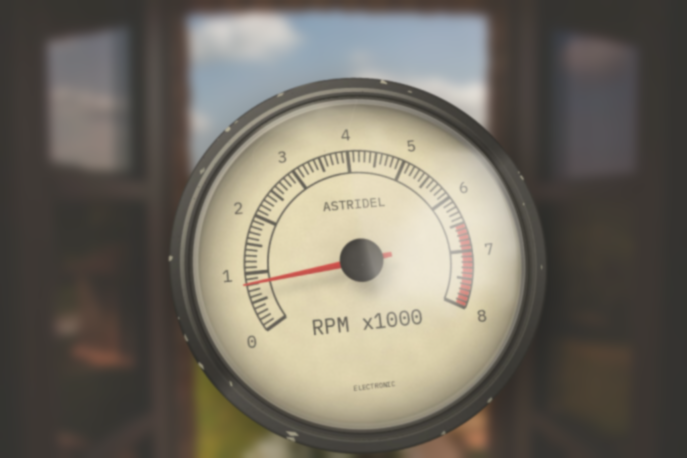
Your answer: 800 rpm
